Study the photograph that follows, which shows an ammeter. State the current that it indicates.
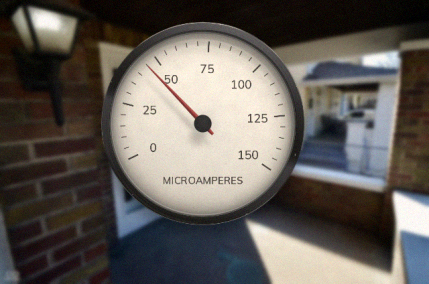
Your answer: 45 µA
